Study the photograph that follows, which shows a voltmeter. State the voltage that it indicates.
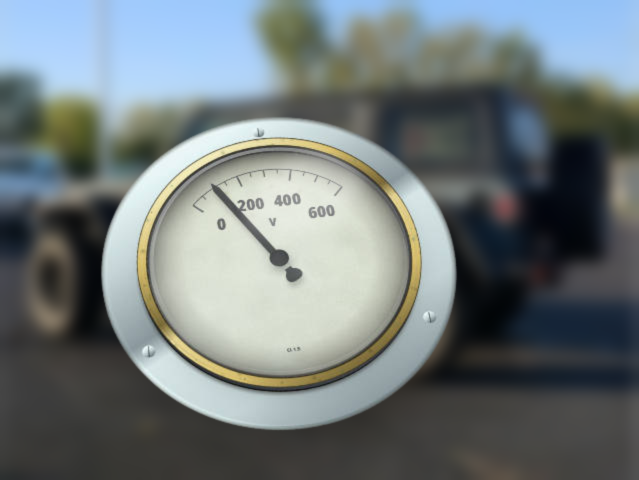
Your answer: 100 V
